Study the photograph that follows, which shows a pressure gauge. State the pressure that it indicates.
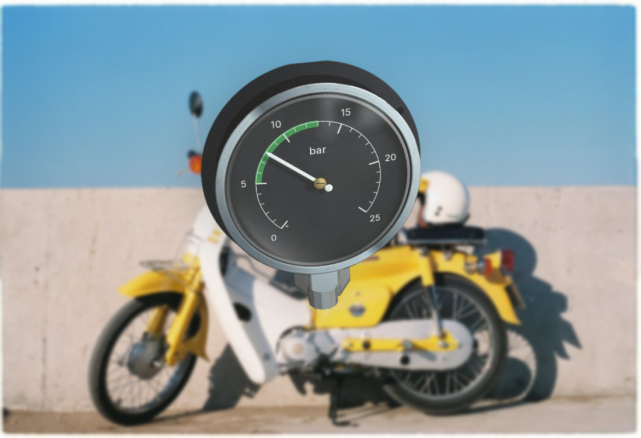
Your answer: 8 bar
